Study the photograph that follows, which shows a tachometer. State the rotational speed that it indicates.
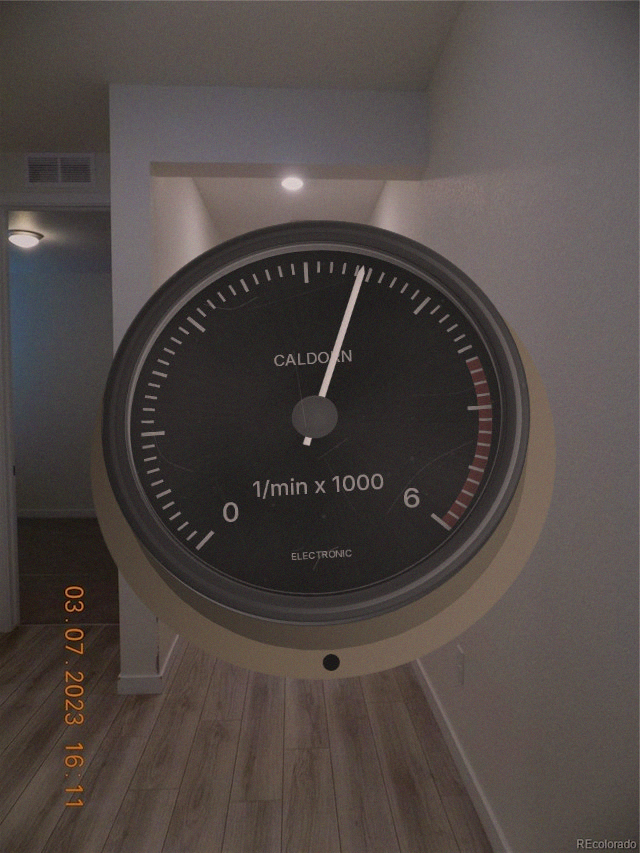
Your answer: 3450 rpm
